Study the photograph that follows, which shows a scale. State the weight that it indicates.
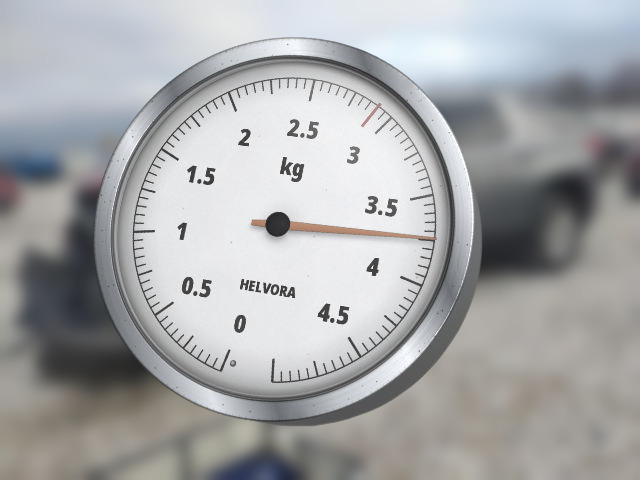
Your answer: 3.75 kg
